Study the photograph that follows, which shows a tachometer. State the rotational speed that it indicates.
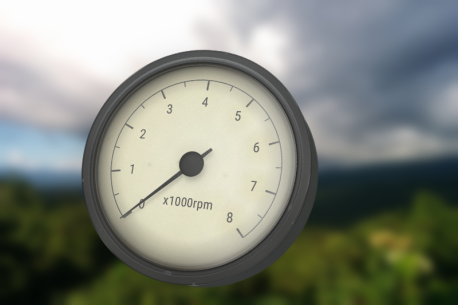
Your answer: 0 rpm
